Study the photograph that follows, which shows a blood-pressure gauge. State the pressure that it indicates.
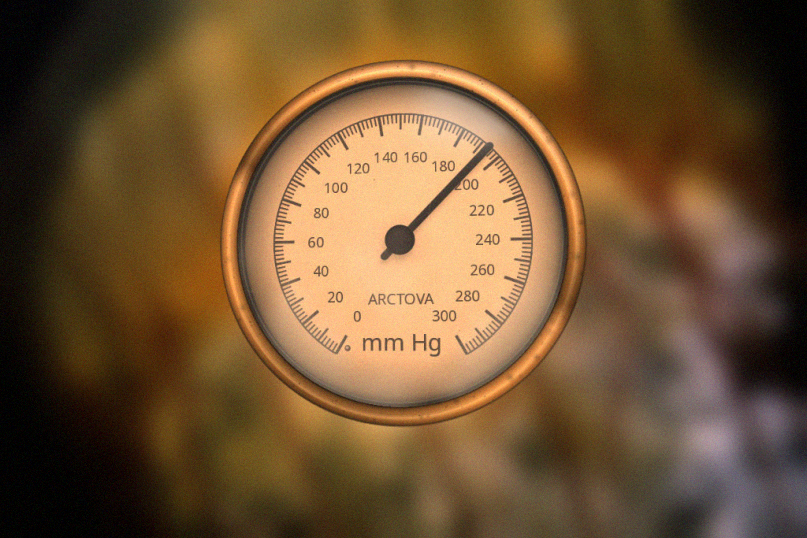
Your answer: 194 mmHg
